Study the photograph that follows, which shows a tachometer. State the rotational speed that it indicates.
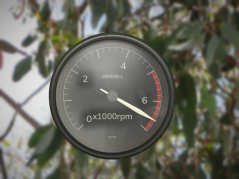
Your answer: 6600 rpm
